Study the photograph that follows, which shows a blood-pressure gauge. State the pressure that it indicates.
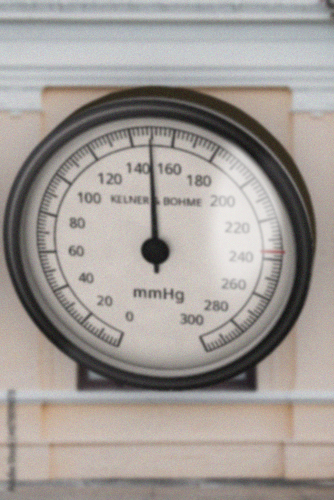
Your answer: 150 mmHg
